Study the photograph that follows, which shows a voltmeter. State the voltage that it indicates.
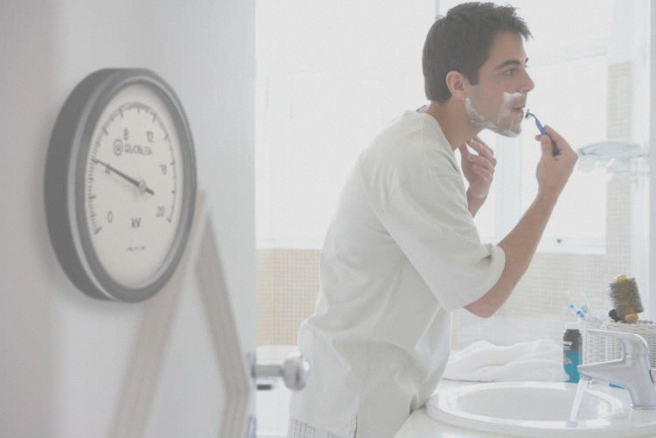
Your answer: 4 kV
